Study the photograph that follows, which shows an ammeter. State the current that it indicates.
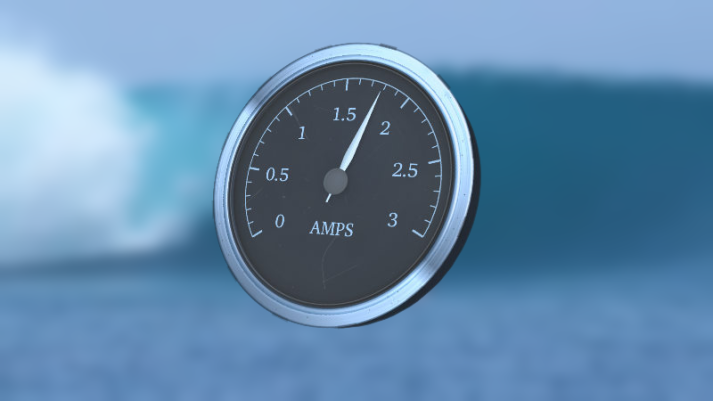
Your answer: 1.8 A
